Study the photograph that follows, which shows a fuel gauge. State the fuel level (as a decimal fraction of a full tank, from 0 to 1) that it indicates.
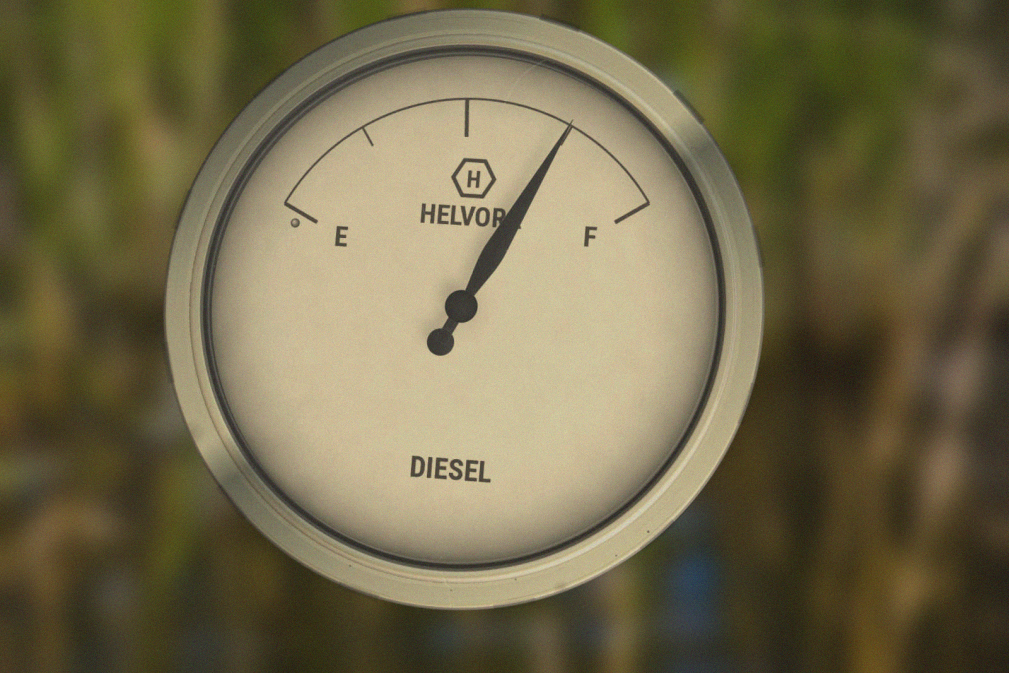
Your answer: 0.75
